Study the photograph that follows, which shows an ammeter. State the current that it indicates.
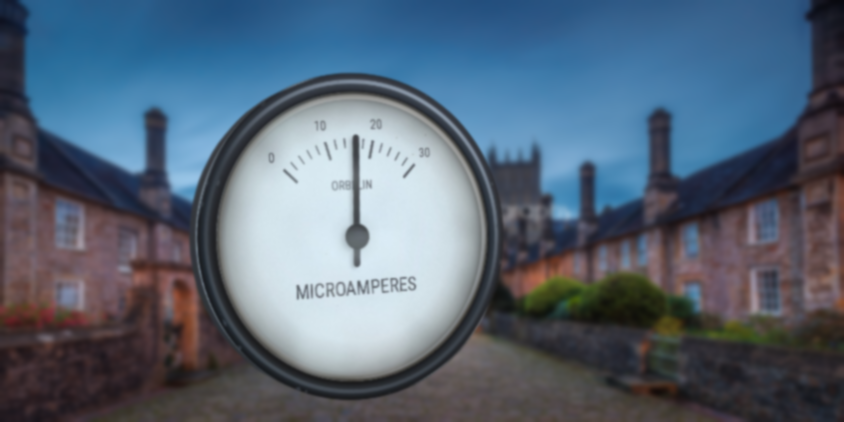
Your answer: 16 µA
